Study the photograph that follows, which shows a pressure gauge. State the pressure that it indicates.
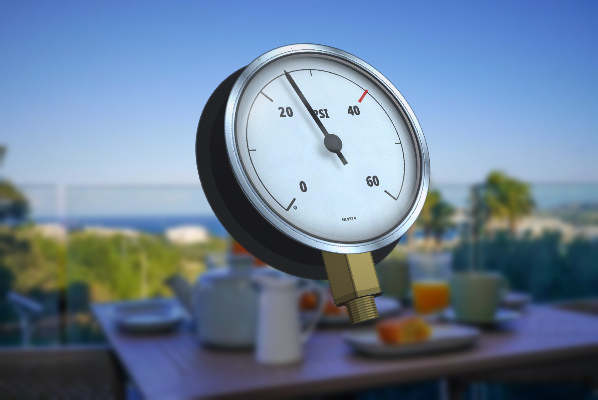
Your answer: 25 psi
